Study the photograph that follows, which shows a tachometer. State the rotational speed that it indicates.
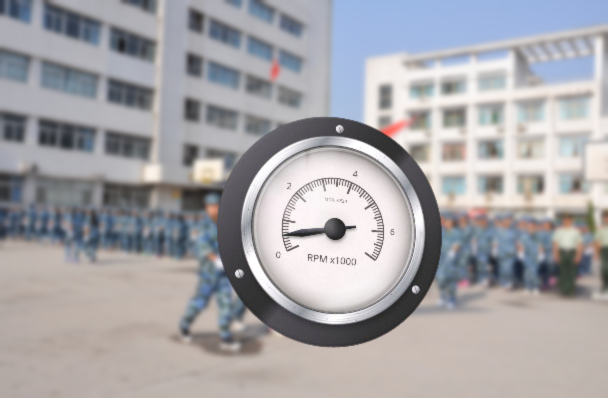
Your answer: 500 rpm
